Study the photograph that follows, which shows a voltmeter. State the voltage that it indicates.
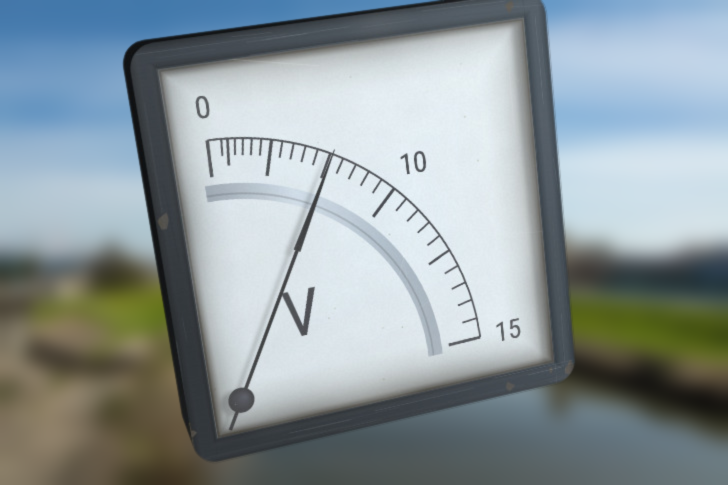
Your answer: 7.5 V
